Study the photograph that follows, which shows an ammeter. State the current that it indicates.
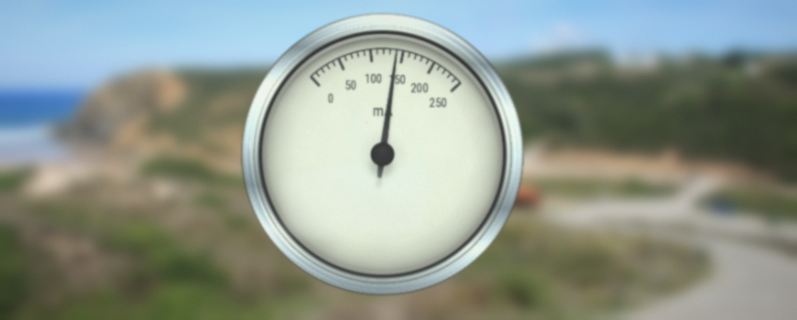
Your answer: 140 mA
